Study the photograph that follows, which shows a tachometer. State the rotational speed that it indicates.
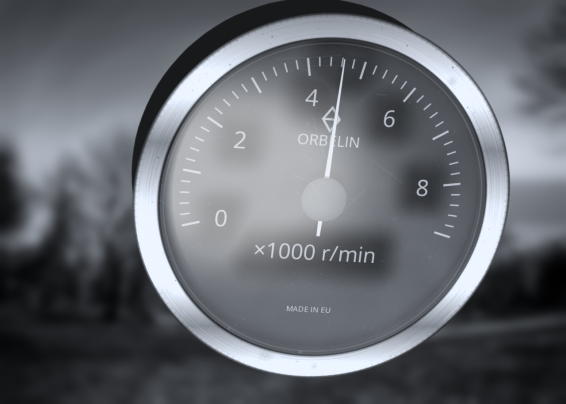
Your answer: 4600 rpm
